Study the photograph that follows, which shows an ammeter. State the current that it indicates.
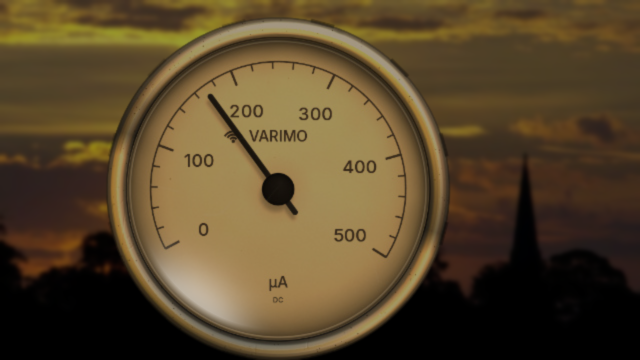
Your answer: 170 µA
